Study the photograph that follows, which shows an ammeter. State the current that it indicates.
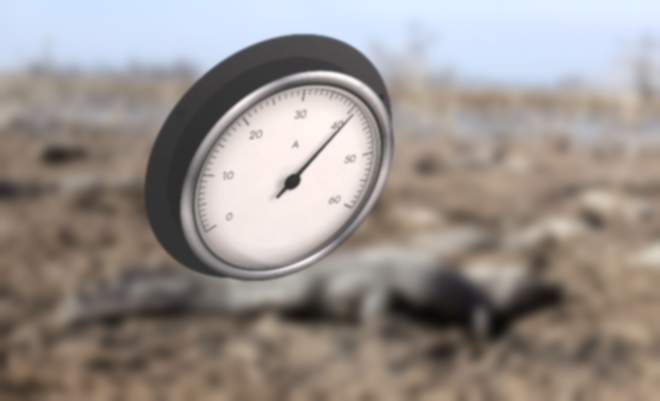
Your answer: 40 A
